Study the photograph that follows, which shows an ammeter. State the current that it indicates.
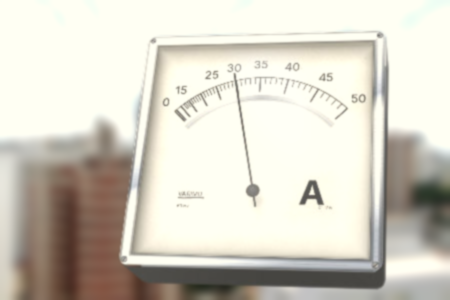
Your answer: 30 A
